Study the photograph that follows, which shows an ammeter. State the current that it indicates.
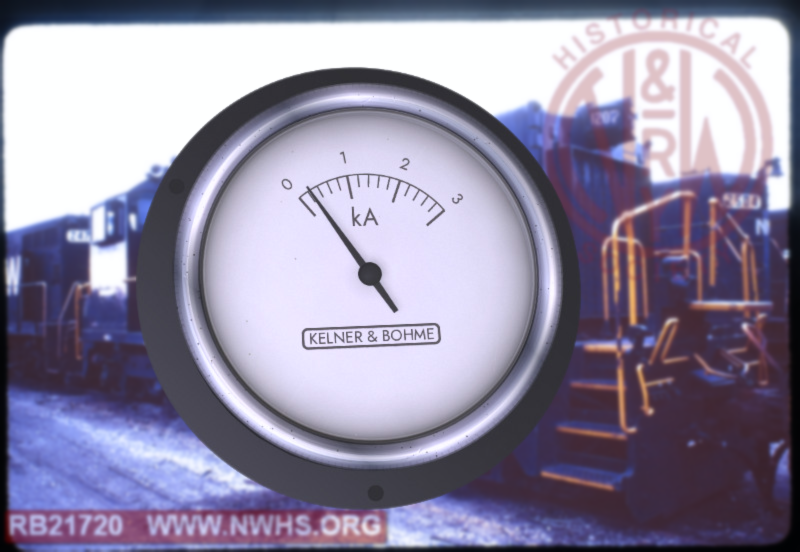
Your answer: 0.2 kA
